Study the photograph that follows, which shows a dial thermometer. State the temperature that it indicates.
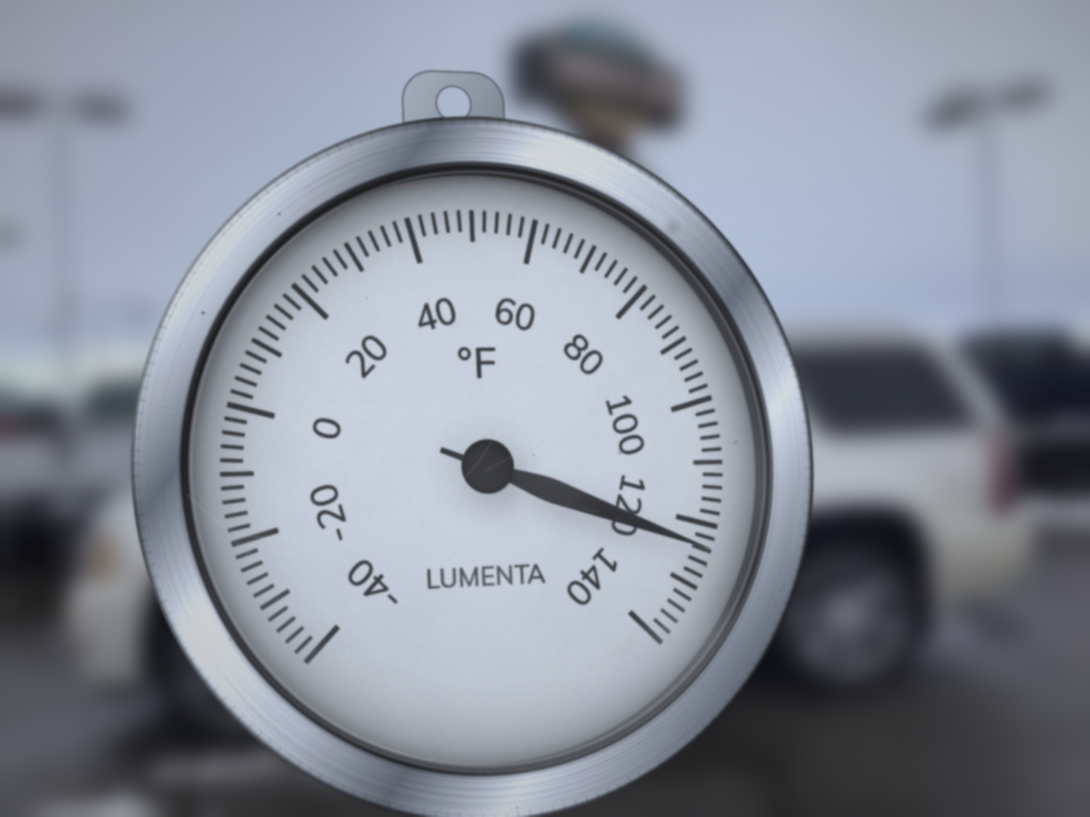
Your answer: 124 °F
